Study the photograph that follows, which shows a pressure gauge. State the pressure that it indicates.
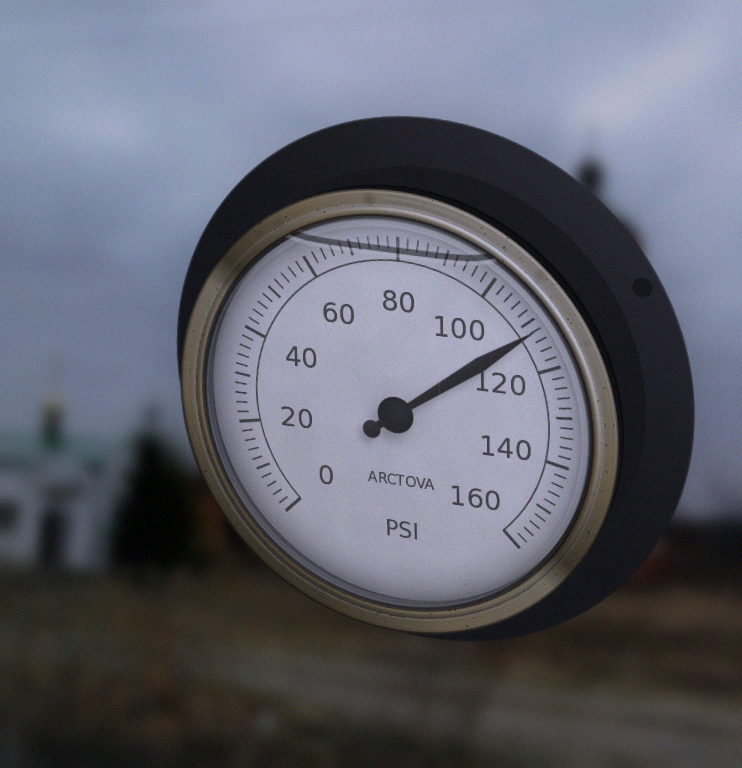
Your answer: 112 psi
